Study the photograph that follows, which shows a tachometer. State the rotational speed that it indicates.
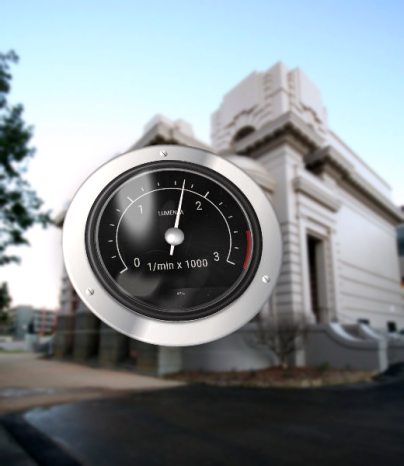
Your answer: 1700 rpm
